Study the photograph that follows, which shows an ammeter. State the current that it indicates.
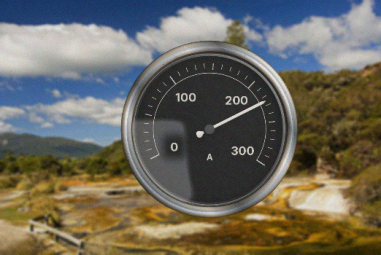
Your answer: 225 A
